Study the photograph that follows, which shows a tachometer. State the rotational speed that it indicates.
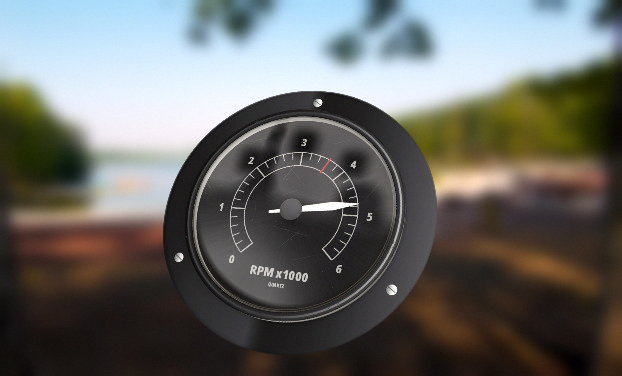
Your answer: 4800 rpm
